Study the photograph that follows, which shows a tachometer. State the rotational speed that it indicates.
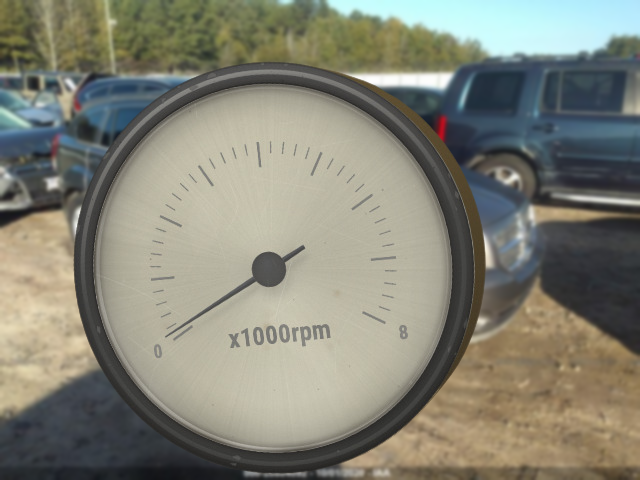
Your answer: 100 rpm
